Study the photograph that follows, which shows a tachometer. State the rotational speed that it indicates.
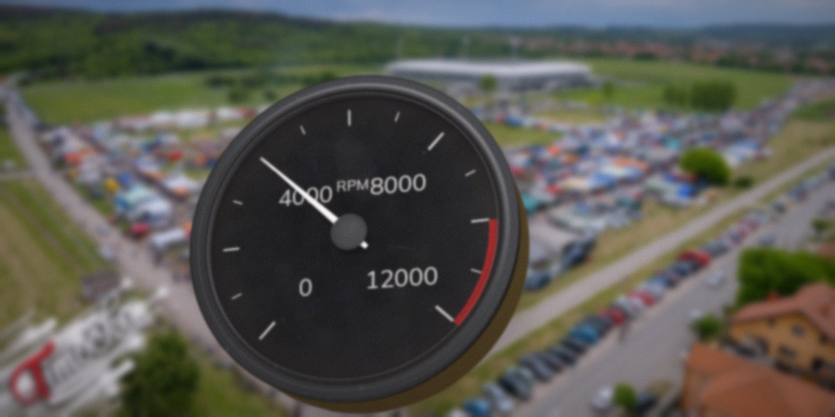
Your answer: 4000 rpm
